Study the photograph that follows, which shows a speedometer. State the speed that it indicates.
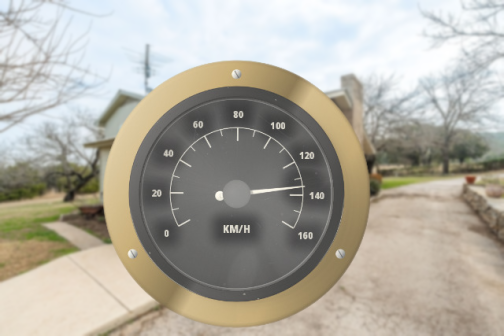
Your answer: 135 km/h
